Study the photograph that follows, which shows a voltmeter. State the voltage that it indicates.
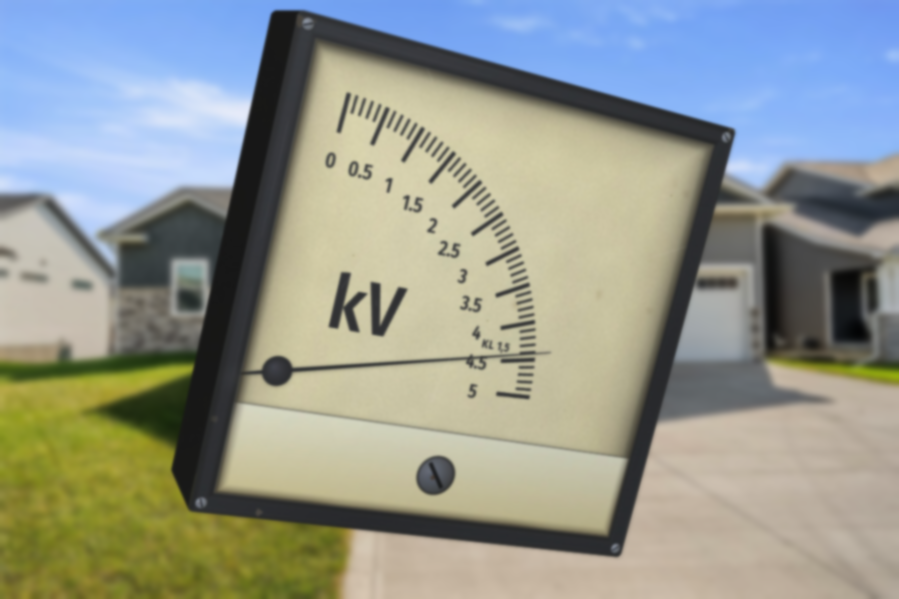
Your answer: 4.4 kV
